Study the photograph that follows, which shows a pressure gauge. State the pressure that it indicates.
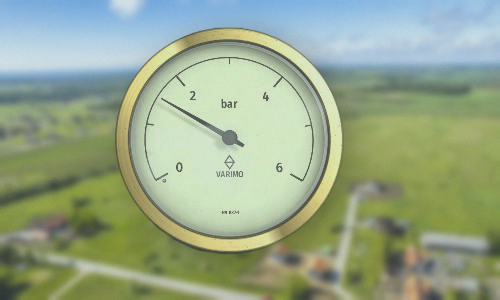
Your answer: 1.5 bar
